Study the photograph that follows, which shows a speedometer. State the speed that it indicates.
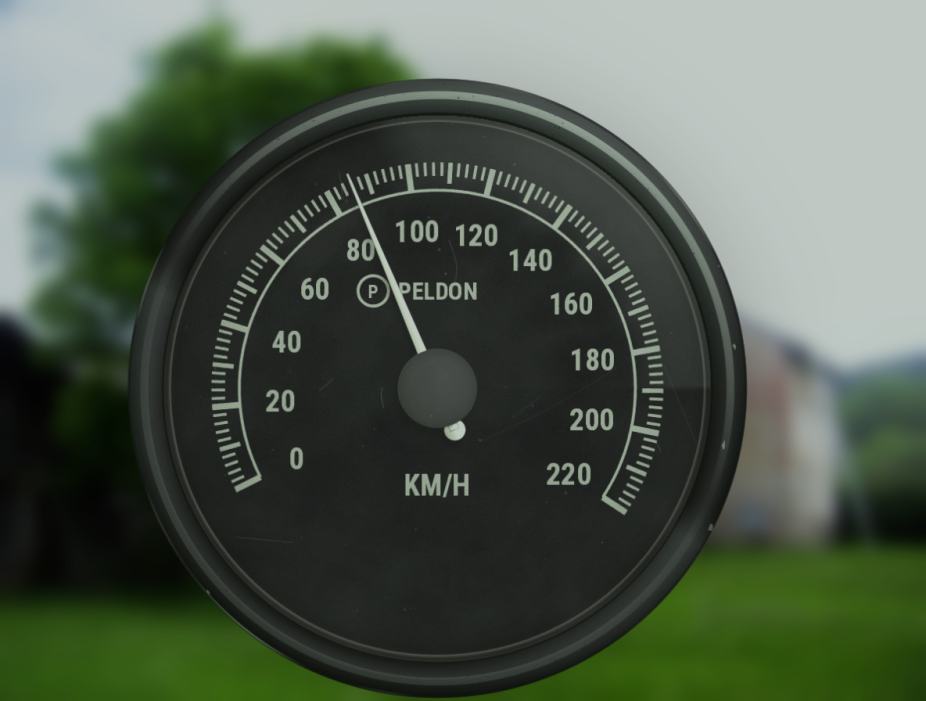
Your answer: 86 km/h
